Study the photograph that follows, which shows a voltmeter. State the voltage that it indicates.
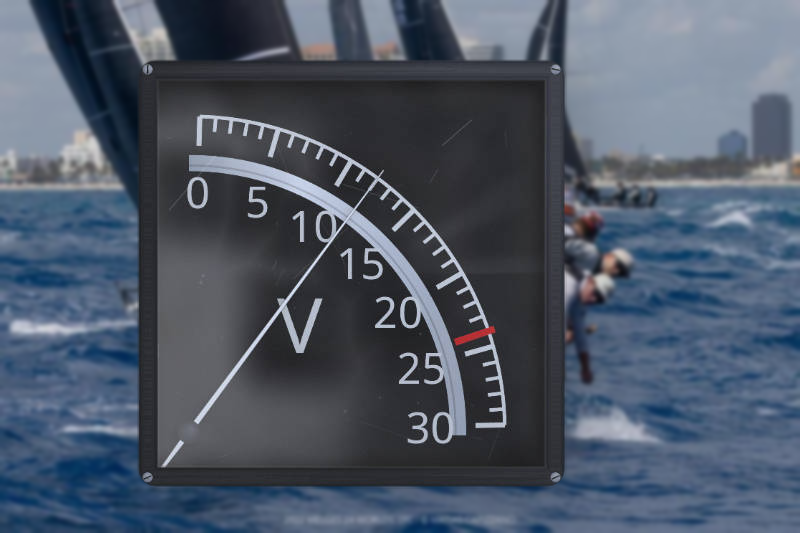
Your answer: 12 V
